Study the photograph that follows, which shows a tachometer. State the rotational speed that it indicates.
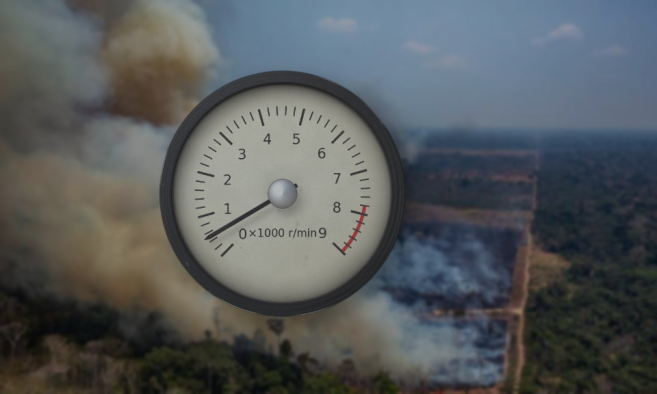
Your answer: 500 rpm
